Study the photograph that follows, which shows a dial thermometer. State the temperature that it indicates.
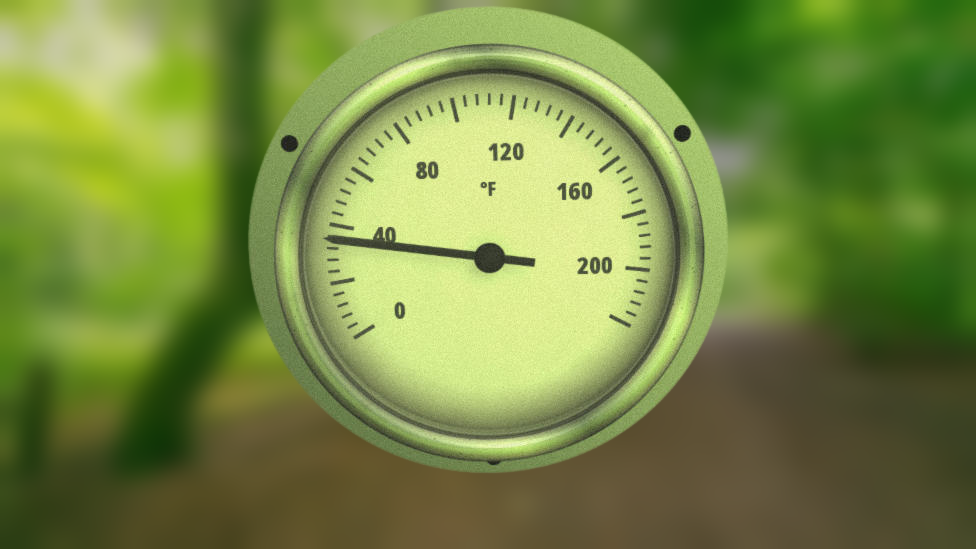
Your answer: 36 °F
